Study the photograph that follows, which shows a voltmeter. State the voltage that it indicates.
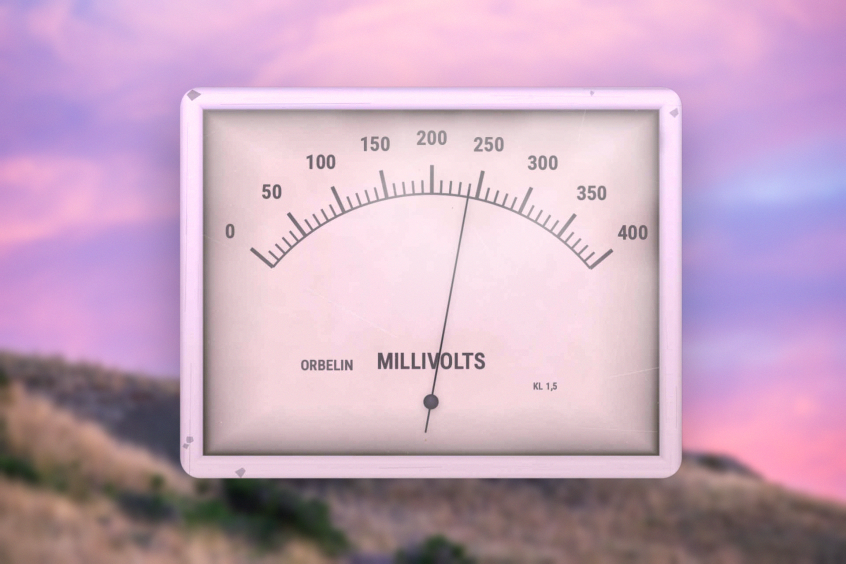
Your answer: 240 mV
